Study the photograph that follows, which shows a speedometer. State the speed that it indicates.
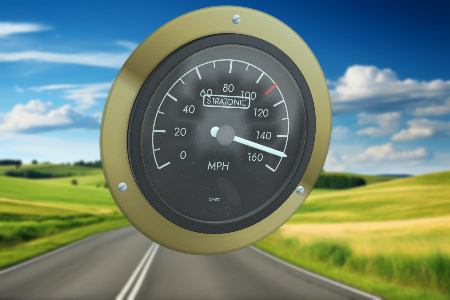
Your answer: 150 mph
